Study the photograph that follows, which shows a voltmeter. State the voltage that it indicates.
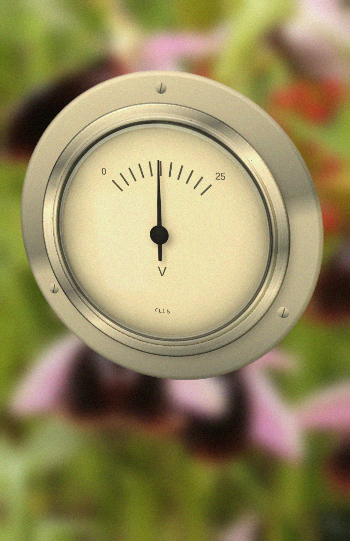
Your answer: 12.5 V
